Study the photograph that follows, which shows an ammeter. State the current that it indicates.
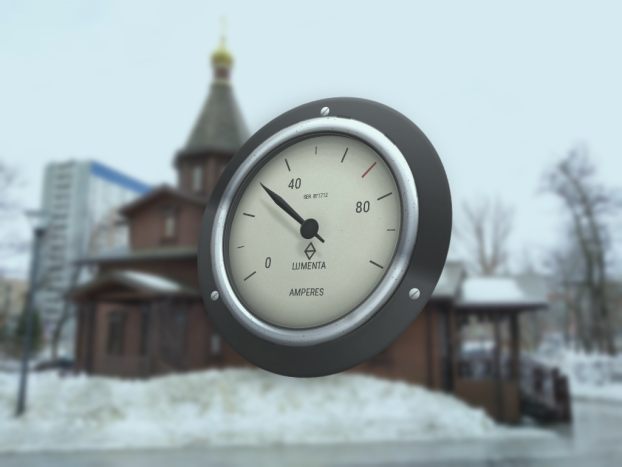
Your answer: 30 A
